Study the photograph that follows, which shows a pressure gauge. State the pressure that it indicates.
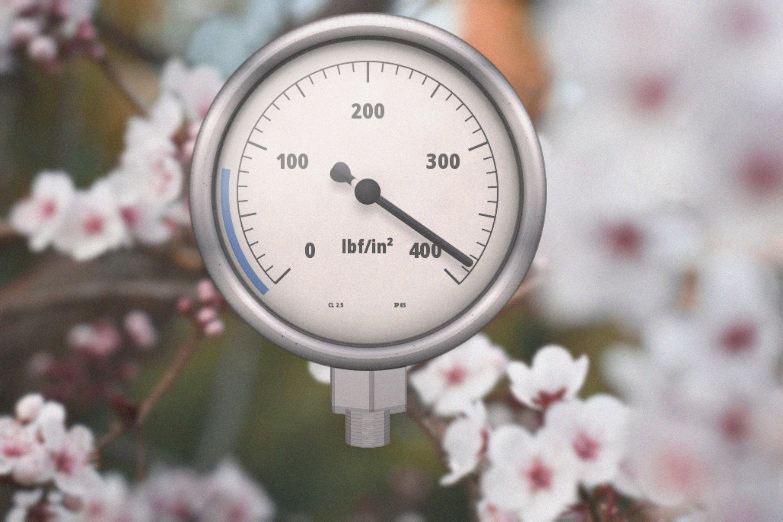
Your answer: 385 psi
